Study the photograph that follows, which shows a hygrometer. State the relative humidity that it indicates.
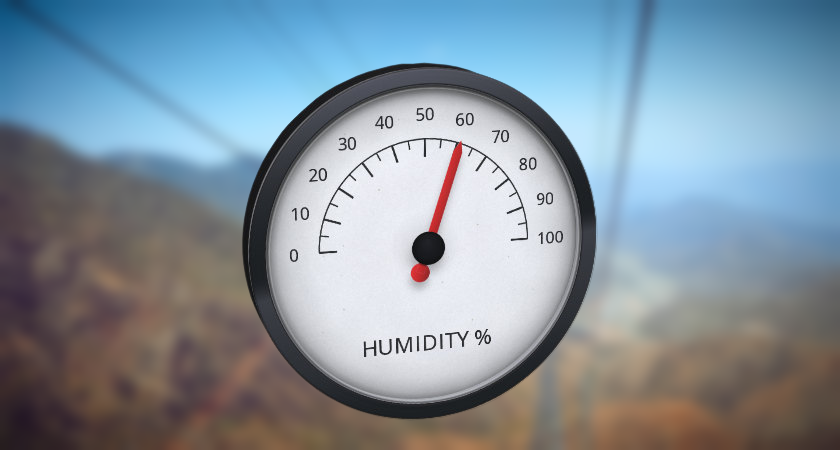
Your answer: 60 %
